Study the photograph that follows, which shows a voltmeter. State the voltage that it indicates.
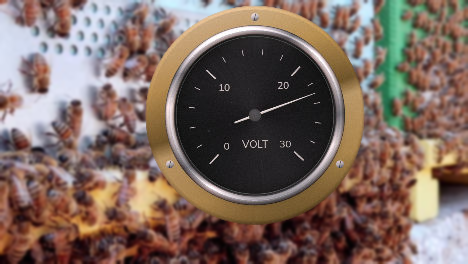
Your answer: 23 V
